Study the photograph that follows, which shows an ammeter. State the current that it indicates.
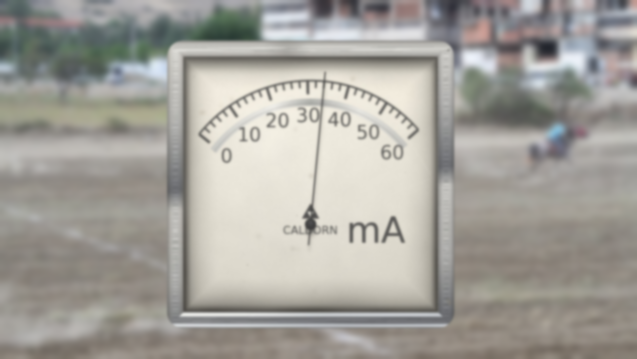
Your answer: 34 mA
